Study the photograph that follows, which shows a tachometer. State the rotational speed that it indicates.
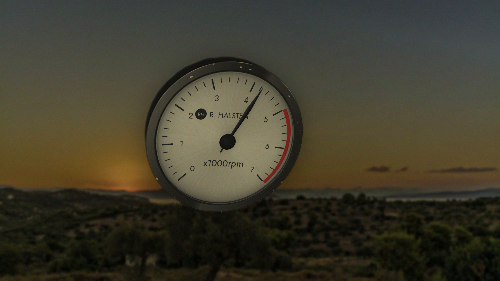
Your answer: 4200 rpm
